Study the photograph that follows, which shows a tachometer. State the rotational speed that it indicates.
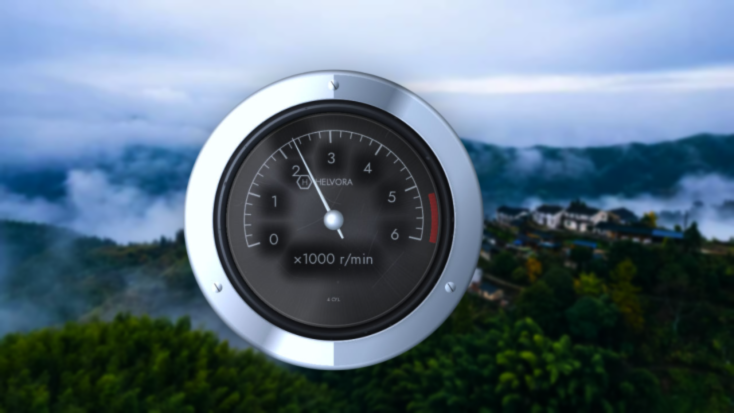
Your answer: 2300 rpm
